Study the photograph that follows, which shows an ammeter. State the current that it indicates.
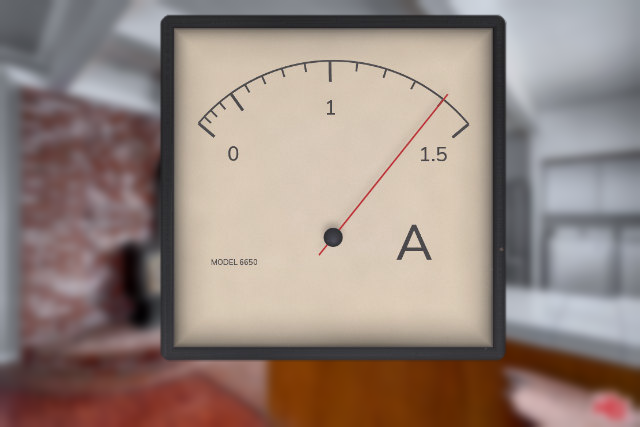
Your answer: 1.4 A
